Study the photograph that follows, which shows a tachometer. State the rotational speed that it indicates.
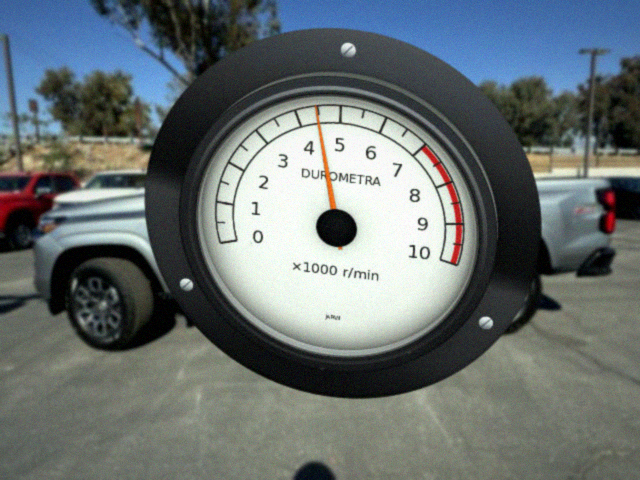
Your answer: 4500 rpm
